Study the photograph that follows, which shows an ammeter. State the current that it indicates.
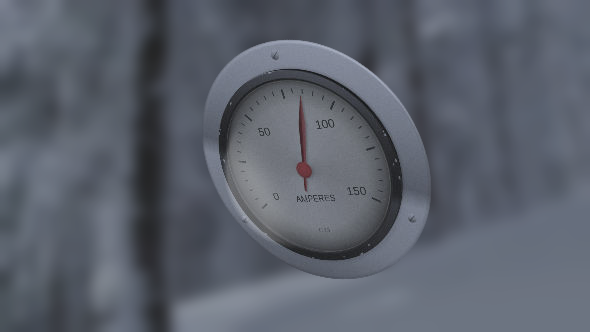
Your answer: 85 A
